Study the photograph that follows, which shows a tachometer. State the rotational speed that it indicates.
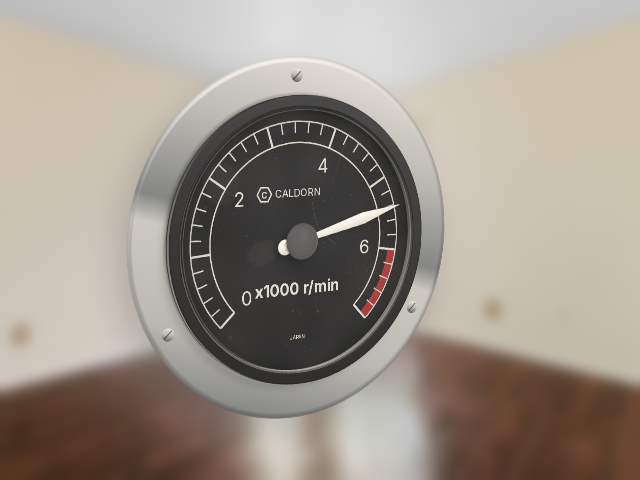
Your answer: 5400 rpm
